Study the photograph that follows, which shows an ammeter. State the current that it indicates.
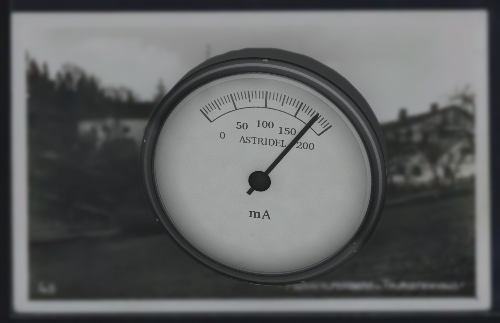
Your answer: 175 mA
